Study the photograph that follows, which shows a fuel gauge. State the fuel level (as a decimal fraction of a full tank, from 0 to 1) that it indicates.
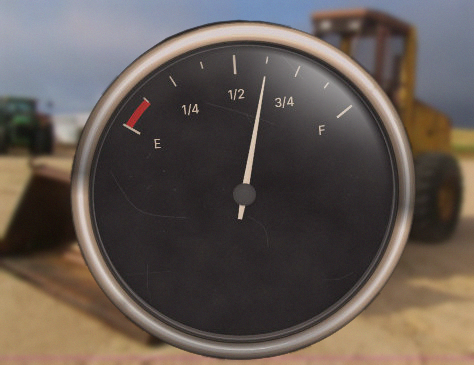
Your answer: 0.625
